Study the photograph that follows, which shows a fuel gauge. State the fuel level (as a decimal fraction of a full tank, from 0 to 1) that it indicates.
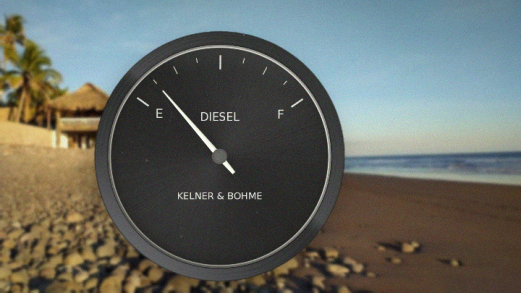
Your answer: 0.125
